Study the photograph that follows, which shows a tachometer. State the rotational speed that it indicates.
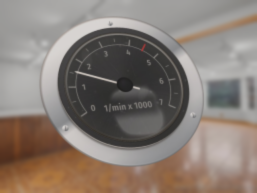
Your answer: 1500 rpm
